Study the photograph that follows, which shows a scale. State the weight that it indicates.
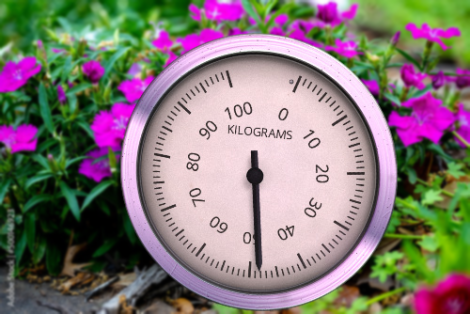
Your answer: 48 kg
